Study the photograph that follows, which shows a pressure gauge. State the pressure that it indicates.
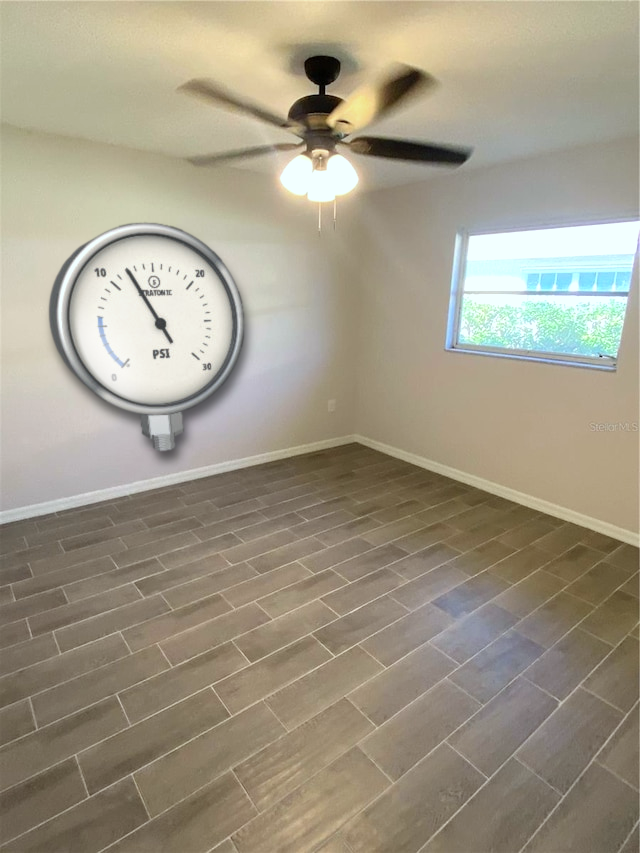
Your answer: 12 psi
